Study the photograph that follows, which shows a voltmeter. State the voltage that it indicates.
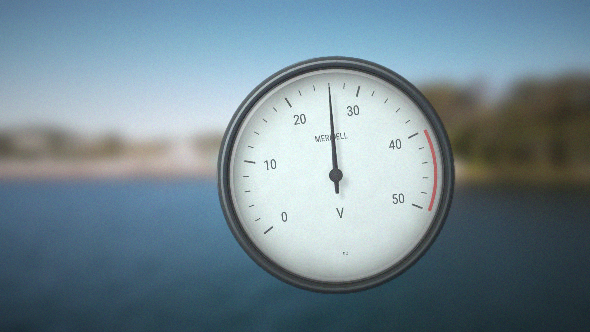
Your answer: 26 V
